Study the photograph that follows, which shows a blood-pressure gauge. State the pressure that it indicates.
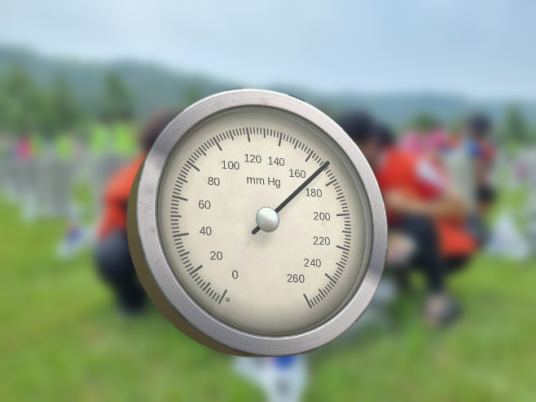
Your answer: 170 mmHg
